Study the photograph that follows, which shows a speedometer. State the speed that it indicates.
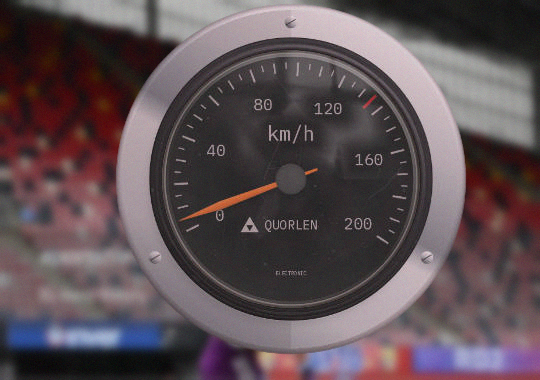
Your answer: 5 km/h
